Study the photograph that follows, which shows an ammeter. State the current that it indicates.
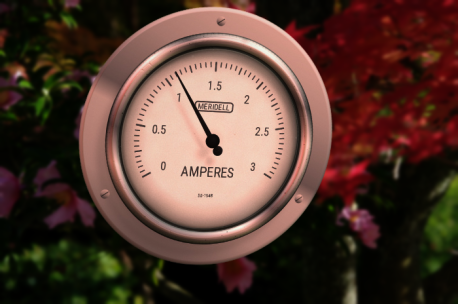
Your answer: 1.1 A
